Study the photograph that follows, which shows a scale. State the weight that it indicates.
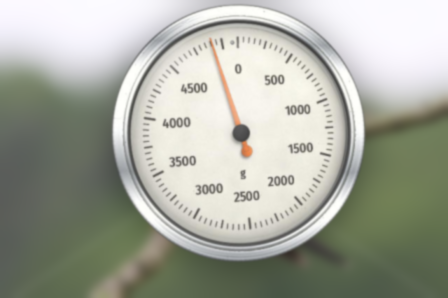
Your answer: 4900 g
